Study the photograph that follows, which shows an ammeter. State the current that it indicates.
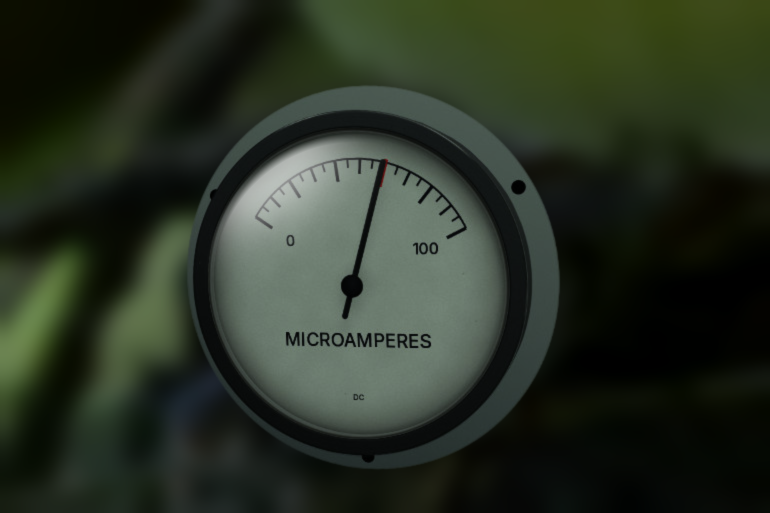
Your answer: 60 µA
